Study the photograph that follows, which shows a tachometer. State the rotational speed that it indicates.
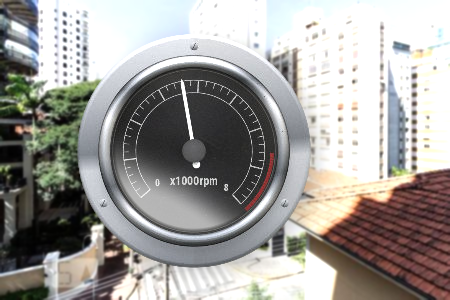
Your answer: 3600 rpm
